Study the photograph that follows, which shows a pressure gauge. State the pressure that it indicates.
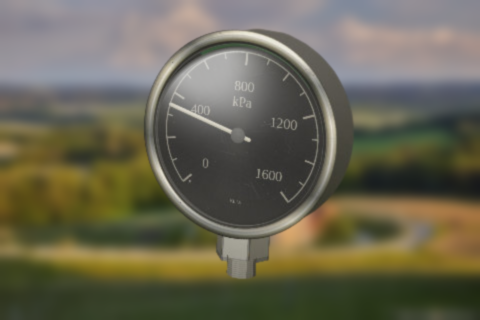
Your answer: 350 kPa
